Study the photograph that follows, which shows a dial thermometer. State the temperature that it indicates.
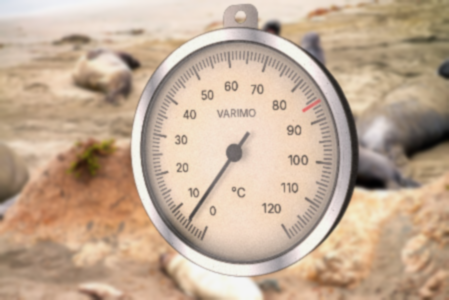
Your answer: 5 °C
